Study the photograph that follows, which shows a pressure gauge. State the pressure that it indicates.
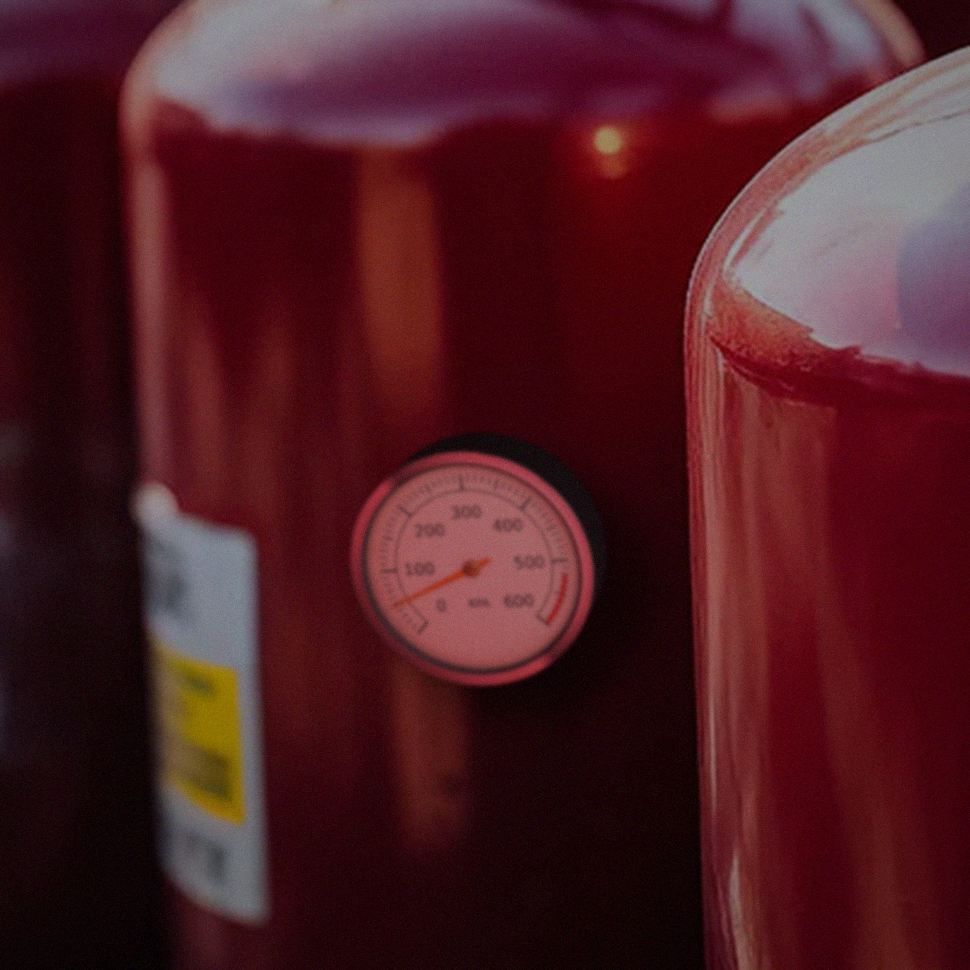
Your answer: 50 kPa
